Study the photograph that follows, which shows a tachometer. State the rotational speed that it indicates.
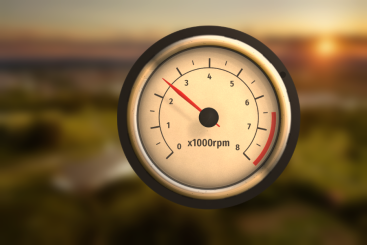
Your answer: 2500 rpm
